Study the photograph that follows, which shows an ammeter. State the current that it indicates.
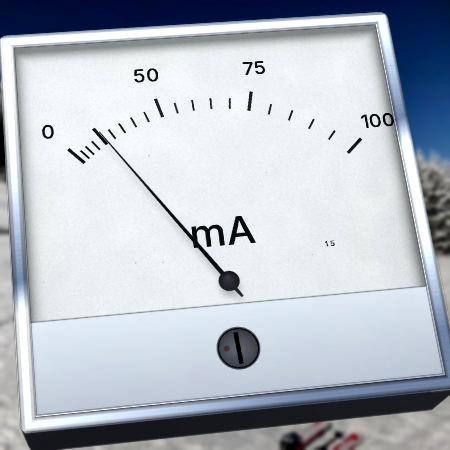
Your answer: 25 mA
